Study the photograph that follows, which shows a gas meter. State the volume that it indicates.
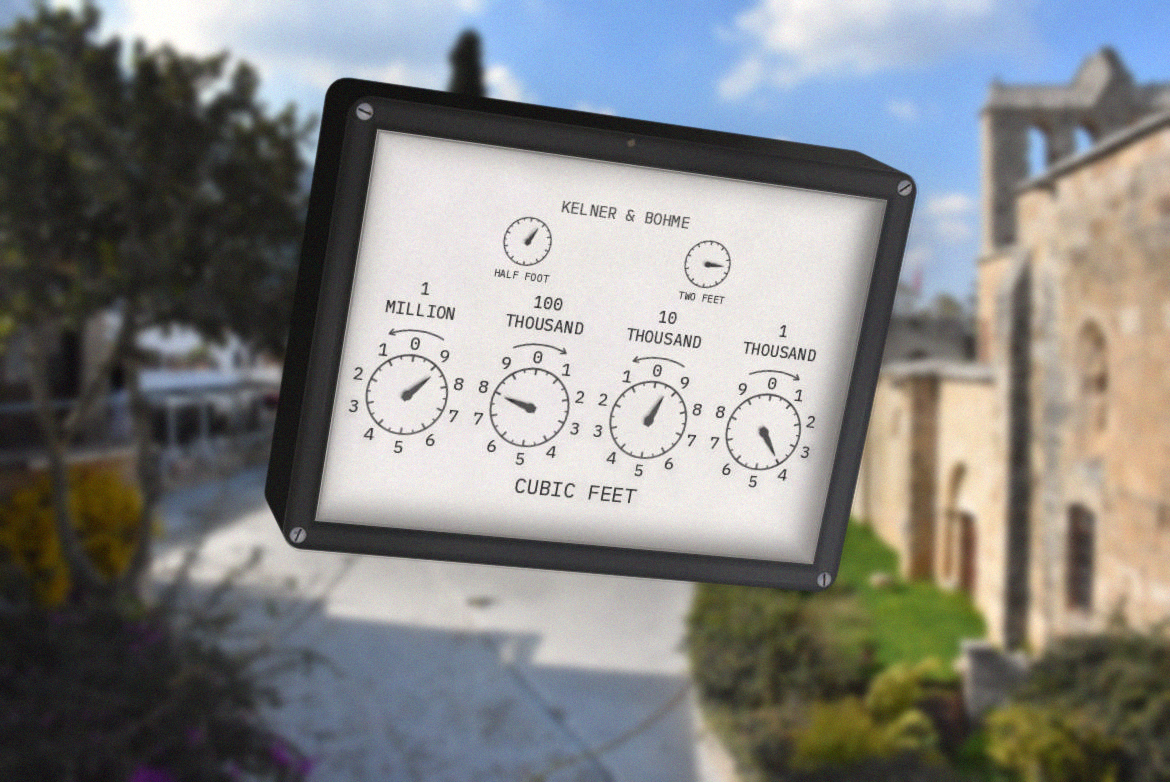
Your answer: 879400 ft³
